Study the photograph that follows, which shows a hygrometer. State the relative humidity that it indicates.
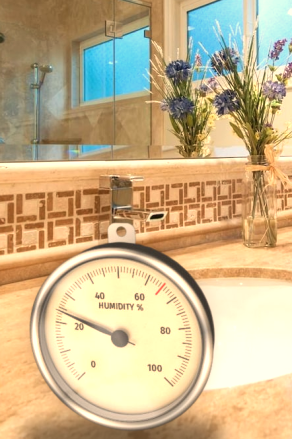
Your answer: 25 %
